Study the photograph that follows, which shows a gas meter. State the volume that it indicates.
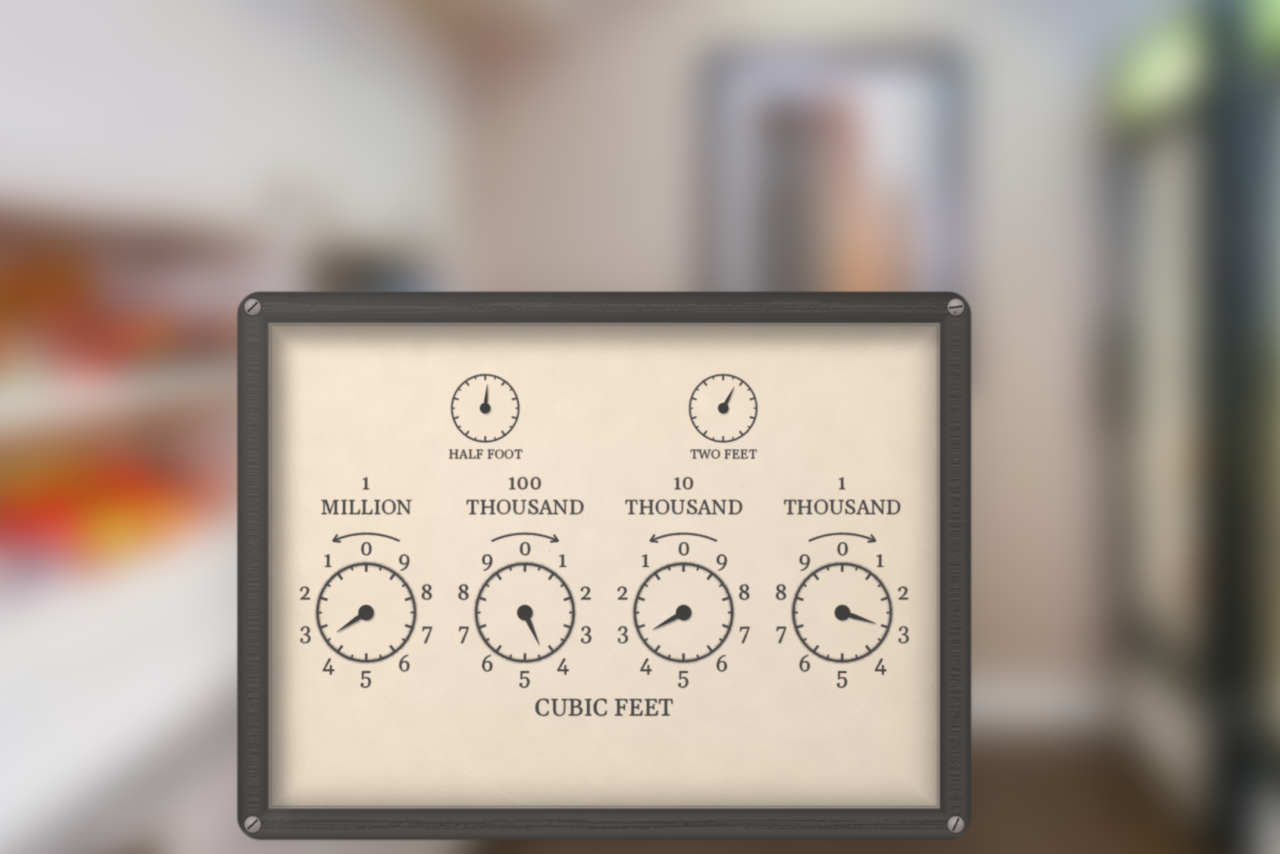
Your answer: 343300 ft³
